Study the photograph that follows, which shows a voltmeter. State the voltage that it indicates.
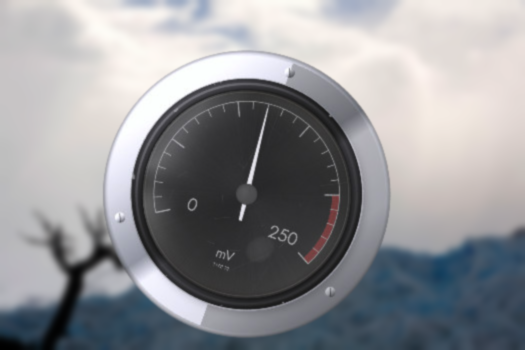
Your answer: 120 mV
